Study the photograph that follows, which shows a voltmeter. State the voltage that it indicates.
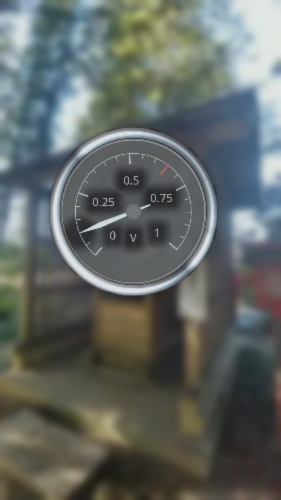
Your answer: 0.1 V
